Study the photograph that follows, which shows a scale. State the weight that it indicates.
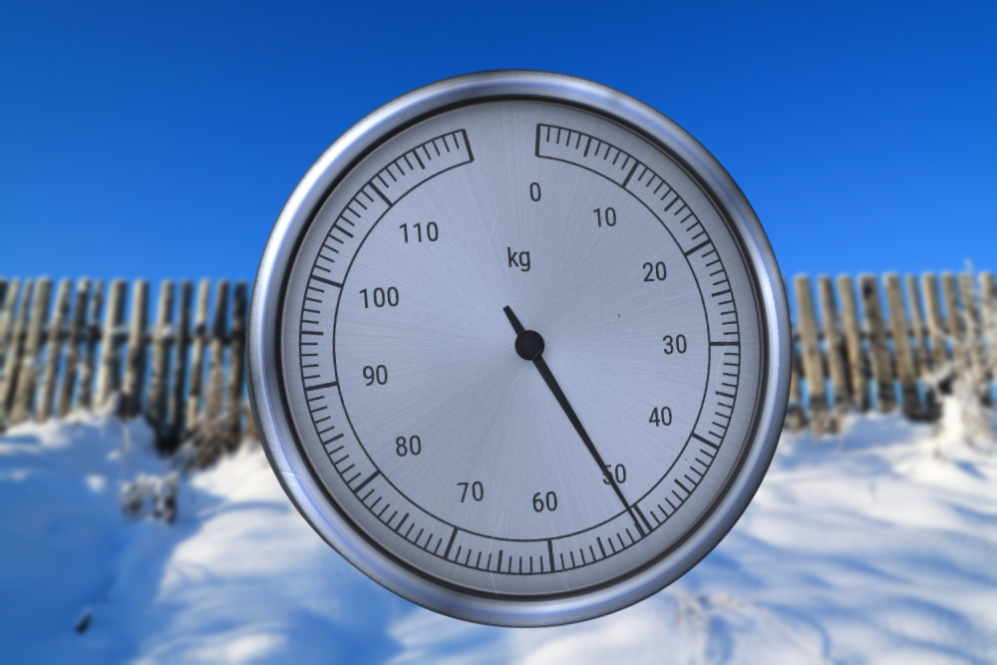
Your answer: 51 kg
